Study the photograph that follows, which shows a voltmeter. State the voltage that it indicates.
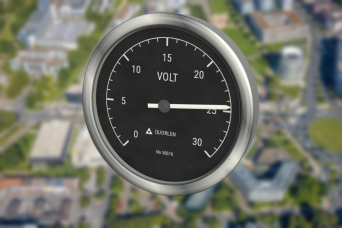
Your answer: 24.5 V
